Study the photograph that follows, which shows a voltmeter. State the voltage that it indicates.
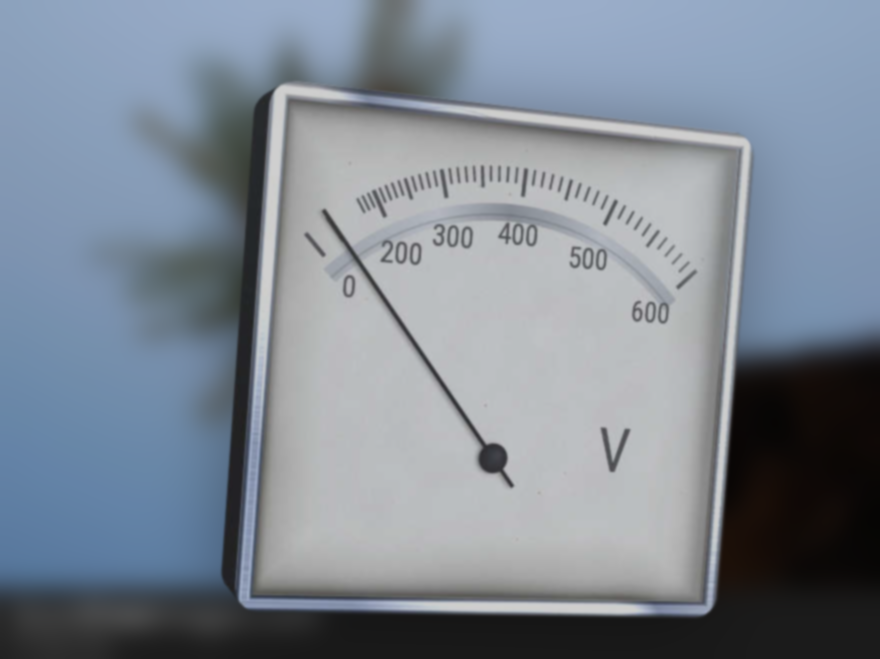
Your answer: 100 V
